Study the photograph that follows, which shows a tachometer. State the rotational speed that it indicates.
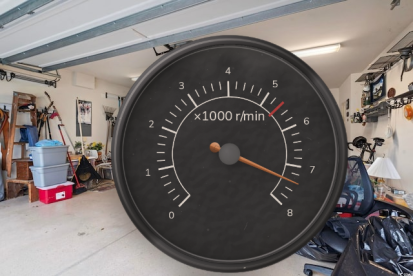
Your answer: 7400 rpm
